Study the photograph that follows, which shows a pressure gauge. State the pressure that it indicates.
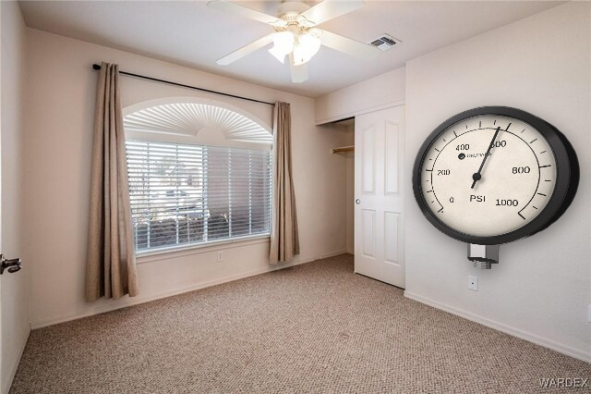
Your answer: 575 psi
